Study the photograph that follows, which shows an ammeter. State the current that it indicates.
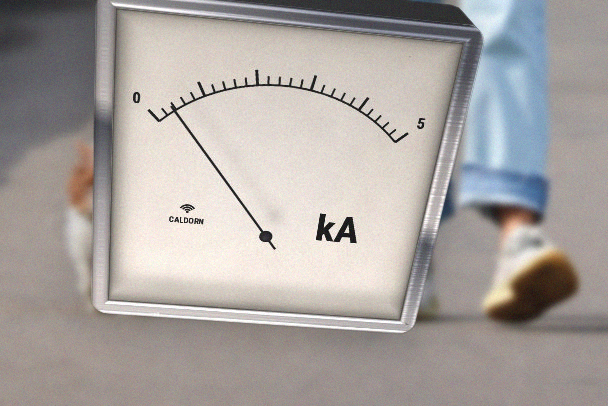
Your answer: 0.4 kA
